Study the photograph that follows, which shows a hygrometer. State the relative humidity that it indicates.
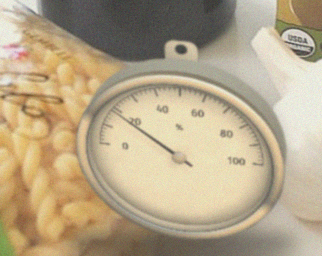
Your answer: 20 %
